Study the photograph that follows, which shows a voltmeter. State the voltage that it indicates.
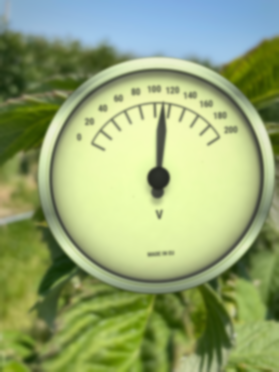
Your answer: 110 V
